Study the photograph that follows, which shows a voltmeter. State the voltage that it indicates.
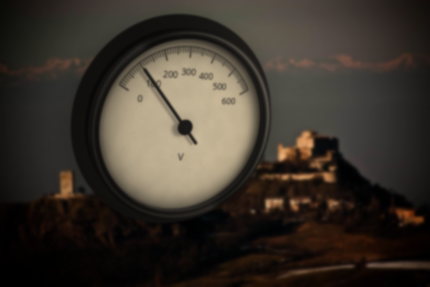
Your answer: 100 V
